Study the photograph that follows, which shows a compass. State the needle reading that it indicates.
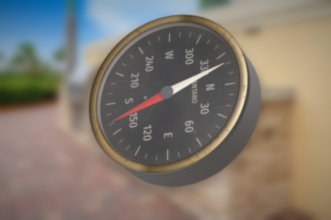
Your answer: 160 °
